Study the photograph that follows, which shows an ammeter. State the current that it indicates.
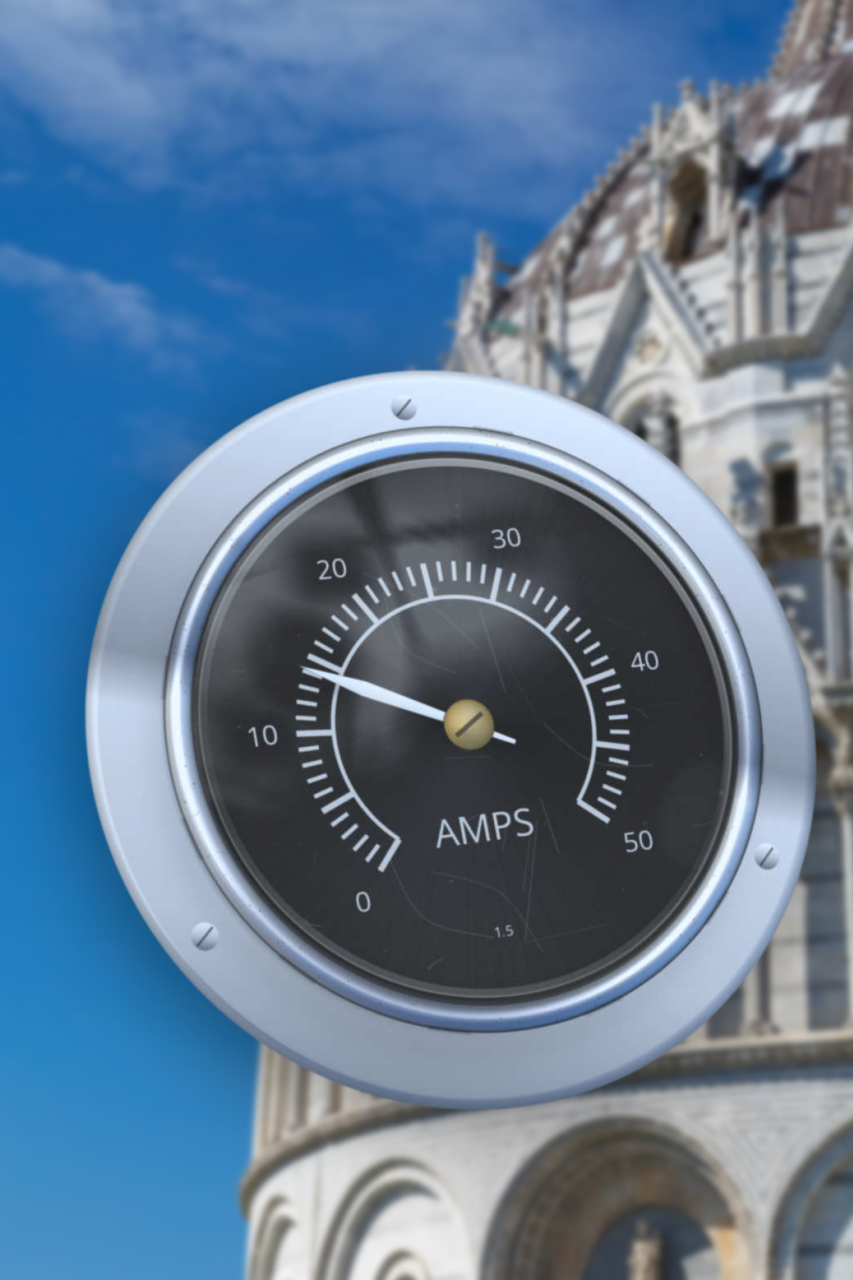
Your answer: 14 A
